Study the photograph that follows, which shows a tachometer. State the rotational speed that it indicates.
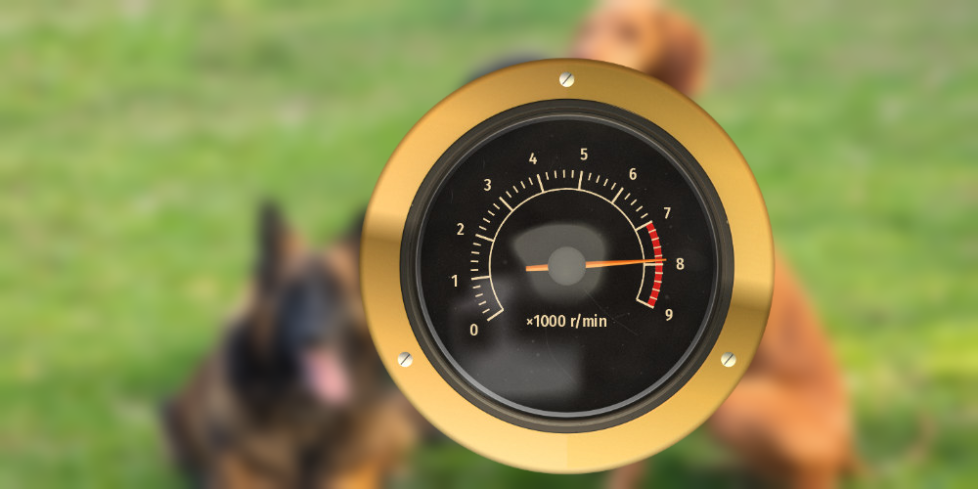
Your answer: 7900 rpm
